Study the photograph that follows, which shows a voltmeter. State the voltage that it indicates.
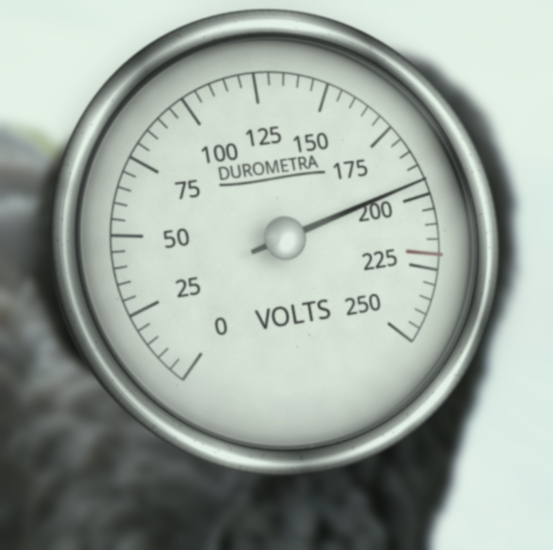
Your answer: 195 V
